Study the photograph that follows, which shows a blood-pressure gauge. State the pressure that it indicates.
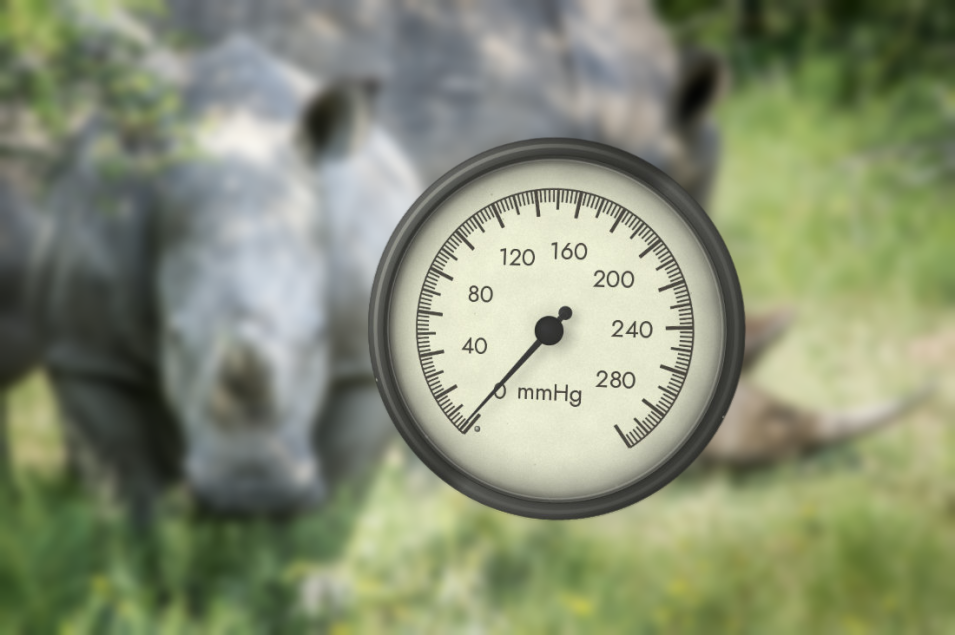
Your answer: 2 mmHg
